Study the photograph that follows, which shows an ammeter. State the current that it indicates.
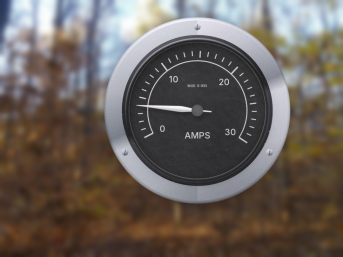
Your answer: 4 A
